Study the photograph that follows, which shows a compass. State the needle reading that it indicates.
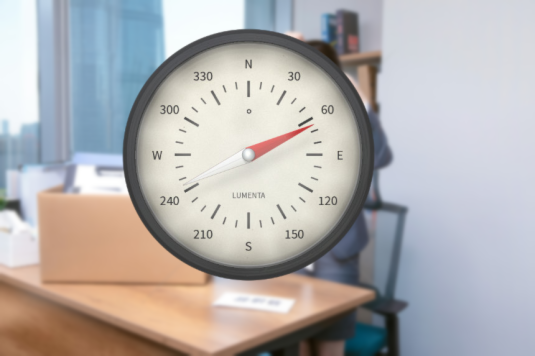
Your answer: 65 °
